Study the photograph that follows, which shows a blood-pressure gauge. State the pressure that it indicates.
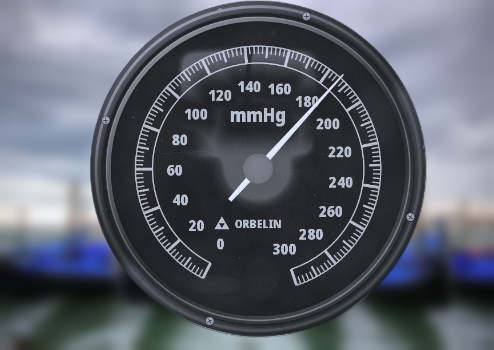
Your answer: 186 mmHg
